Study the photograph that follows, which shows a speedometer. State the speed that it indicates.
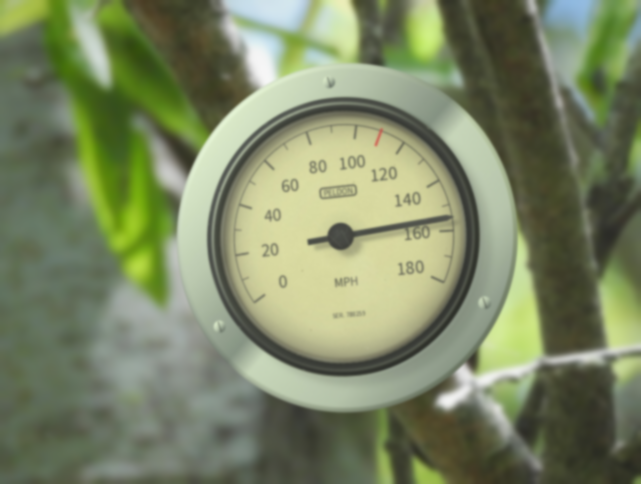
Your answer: 155 mph
